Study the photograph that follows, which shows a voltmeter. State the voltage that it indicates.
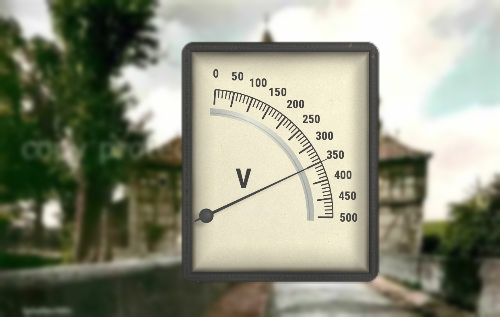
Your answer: 350 V
